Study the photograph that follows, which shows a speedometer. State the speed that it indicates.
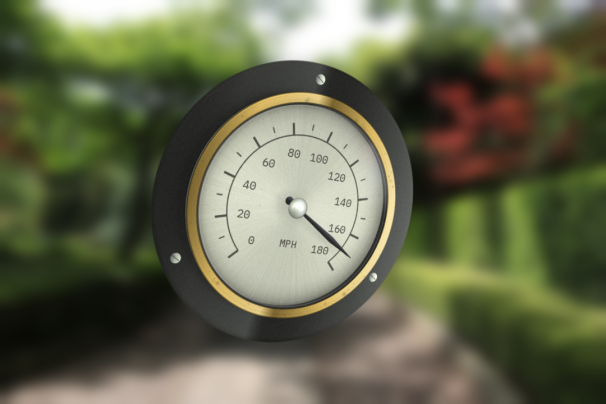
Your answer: 170 mph
